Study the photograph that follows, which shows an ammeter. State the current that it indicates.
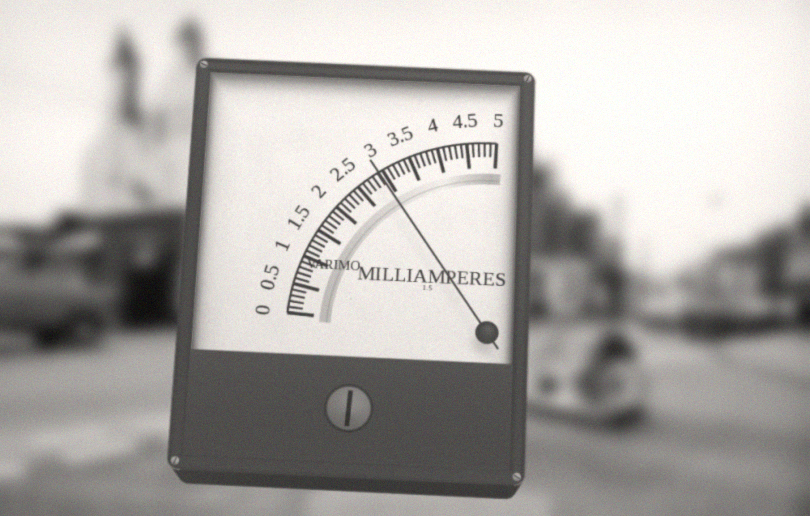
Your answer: 2.9 mA
